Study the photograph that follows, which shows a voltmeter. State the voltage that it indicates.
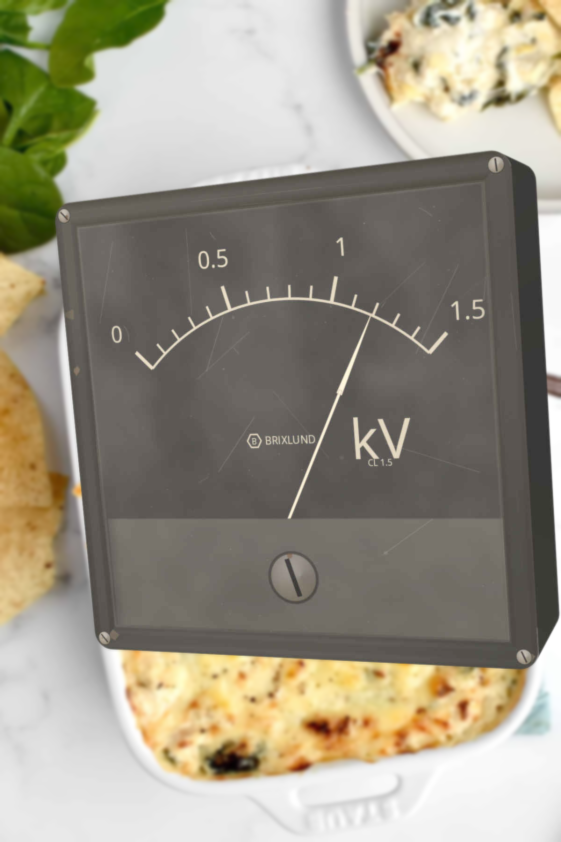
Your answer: 1.2 kV
